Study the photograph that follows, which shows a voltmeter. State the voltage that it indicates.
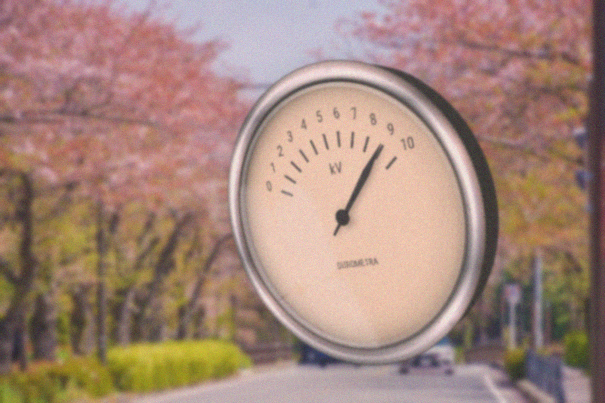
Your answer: 9 kV
